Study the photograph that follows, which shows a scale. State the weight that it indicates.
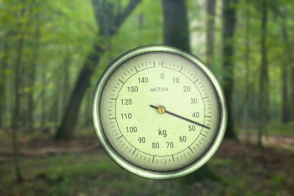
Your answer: 46 kg
